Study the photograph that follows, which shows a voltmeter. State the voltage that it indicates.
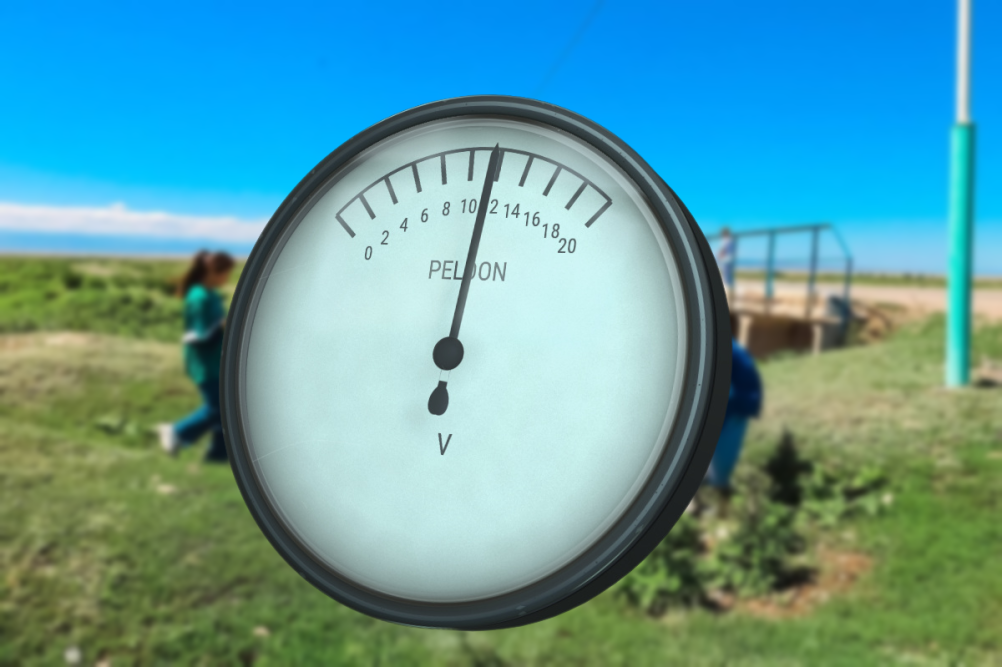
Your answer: 12 V
